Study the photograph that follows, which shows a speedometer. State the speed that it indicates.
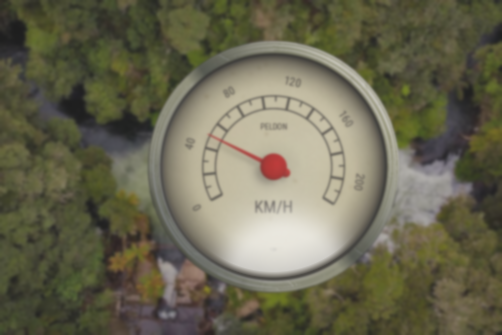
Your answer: 50 km/h
